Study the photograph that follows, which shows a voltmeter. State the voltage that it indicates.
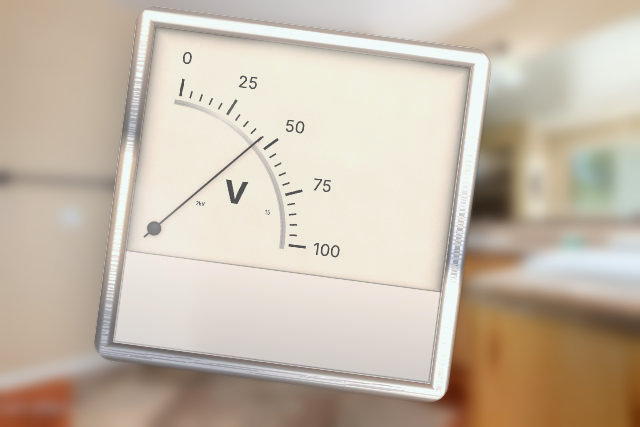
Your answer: 45 V
